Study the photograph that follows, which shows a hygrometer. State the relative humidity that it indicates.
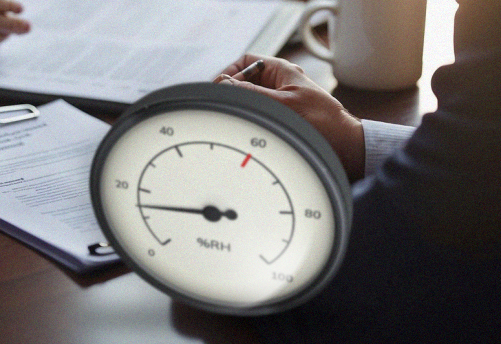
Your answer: 15 %
